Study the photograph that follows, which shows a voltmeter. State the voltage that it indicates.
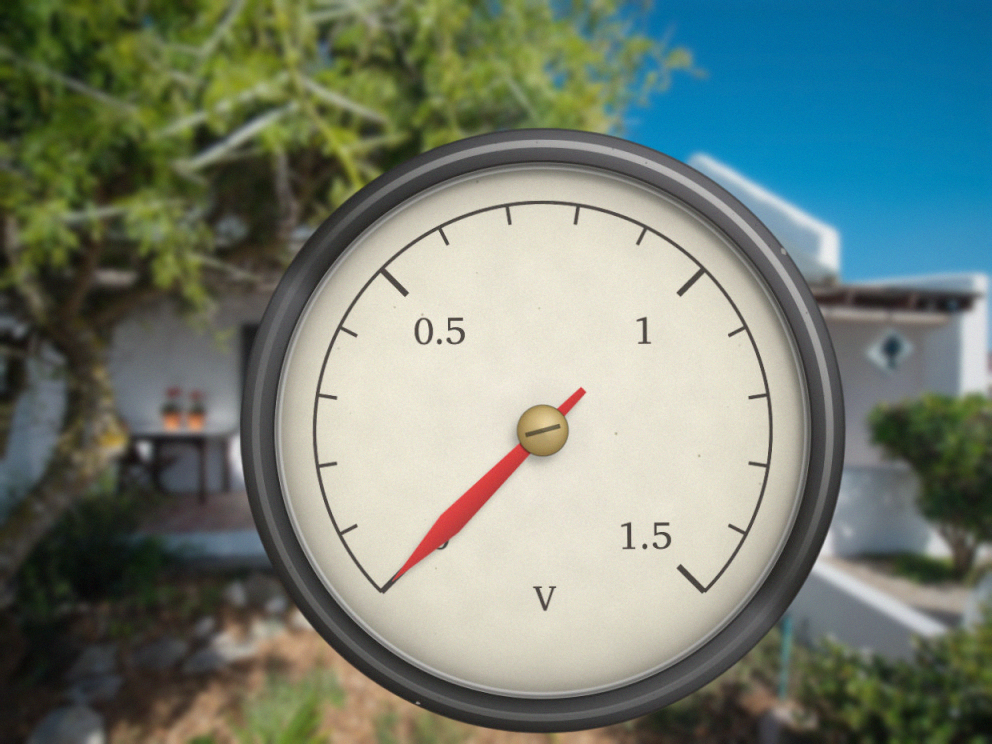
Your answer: 0 V
